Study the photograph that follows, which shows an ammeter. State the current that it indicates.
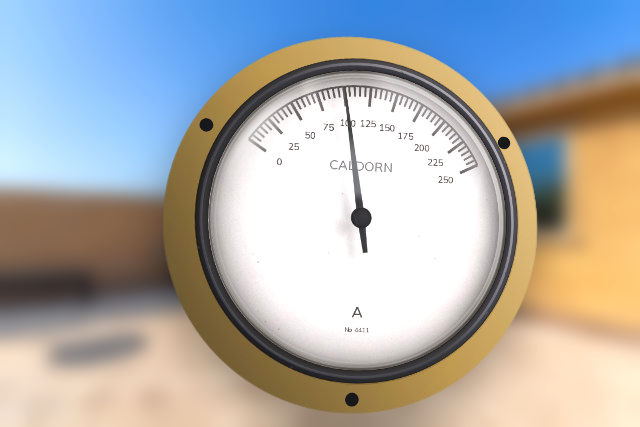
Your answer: 100 A
